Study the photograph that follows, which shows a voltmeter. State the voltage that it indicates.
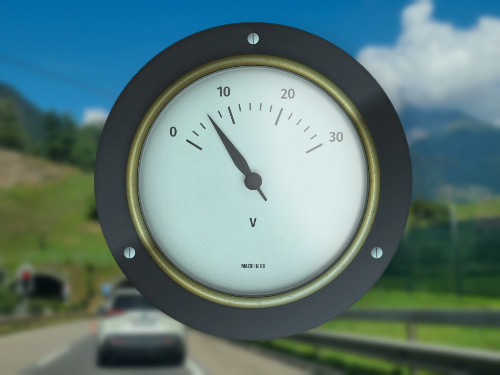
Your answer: 6 V
